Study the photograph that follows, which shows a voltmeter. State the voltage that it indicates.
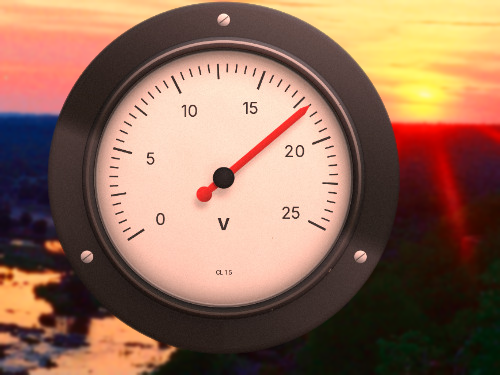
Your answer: 18 V
